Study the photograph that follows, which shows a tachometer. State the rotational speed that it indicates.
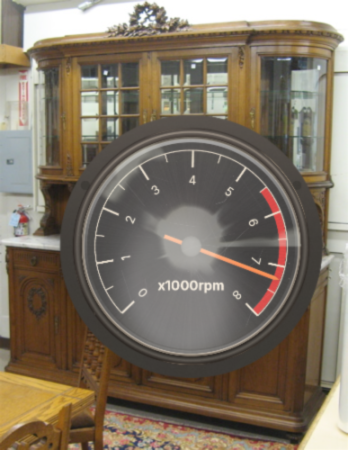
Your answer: 7250 rpm
